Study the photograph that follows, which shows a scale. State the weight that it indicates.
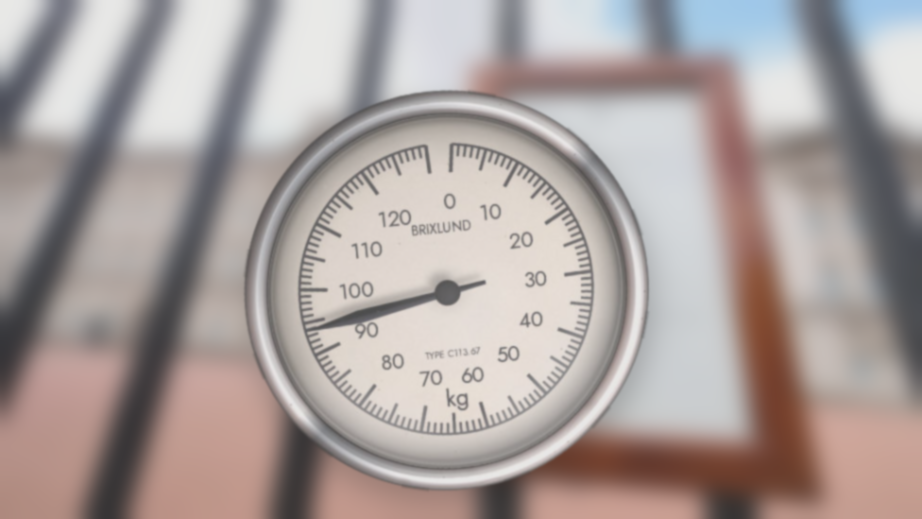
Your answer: 94 kg
